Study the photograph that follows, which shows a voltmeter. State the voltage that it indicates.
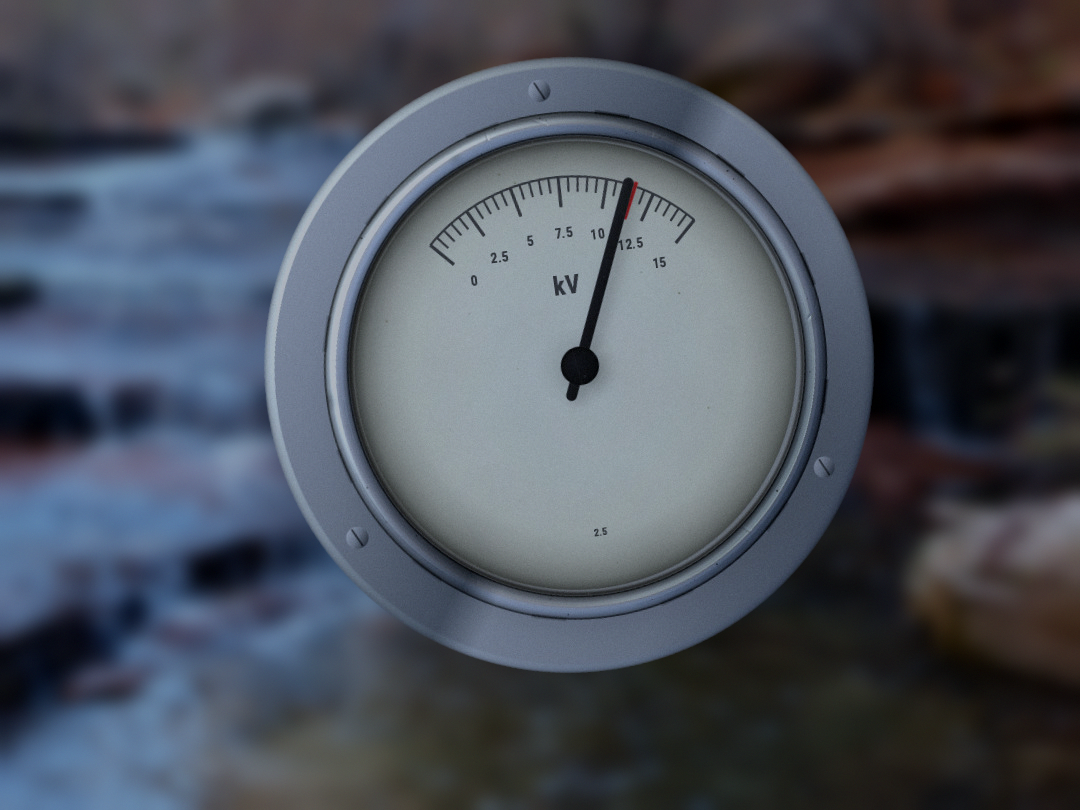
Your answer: 11 kV
